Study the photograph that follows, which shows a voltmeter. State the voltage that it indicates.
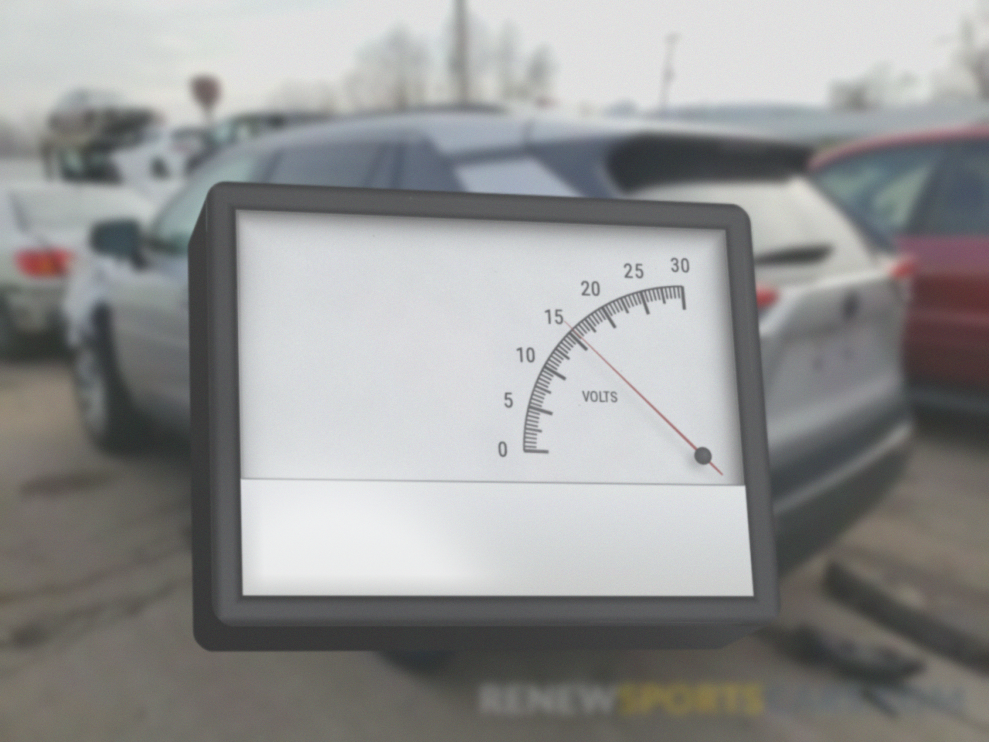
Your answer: 15 V
